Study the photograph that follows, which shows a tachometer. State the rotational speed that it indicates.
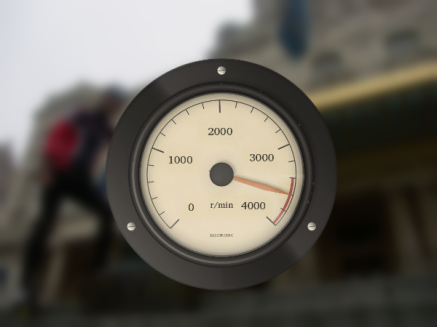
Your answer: 3600 rpm
